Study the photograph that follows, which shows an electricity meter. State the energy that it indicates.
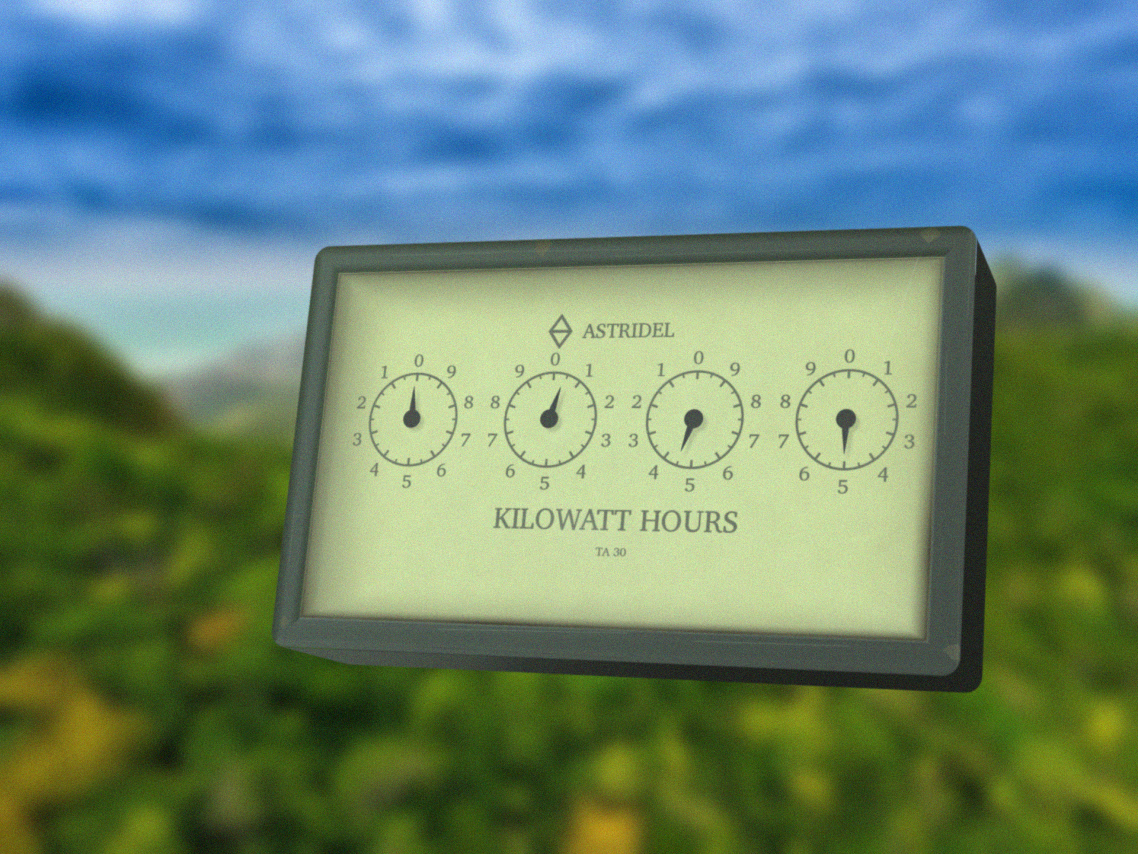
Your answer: 45 kWh
